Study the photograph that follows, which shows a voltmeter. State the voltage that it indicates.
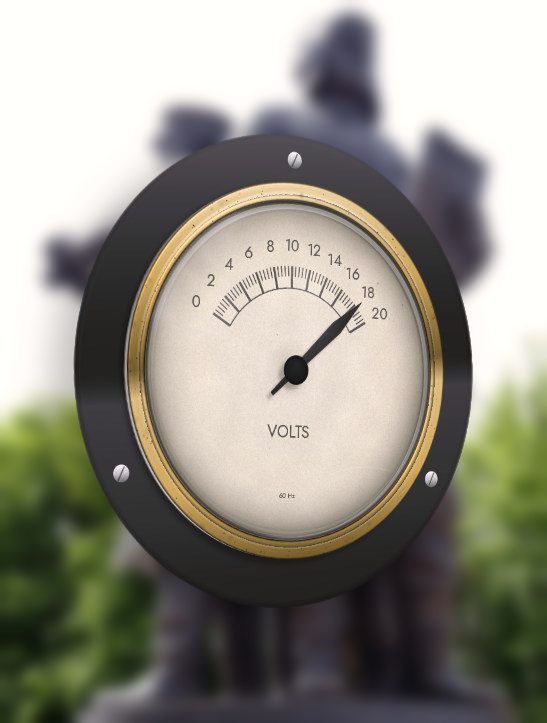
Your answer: 18 V
